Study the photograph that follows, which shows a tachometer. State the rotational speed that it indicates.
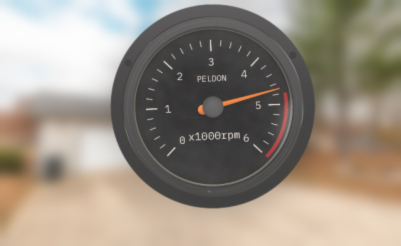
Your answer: 4700 rpm
